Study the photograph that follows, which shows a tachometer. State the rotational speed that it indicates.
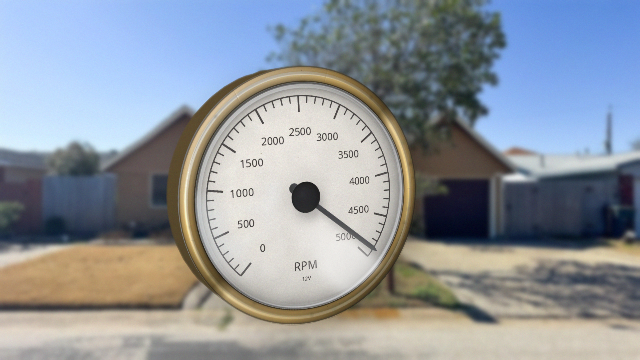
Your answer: 4900 rpm
